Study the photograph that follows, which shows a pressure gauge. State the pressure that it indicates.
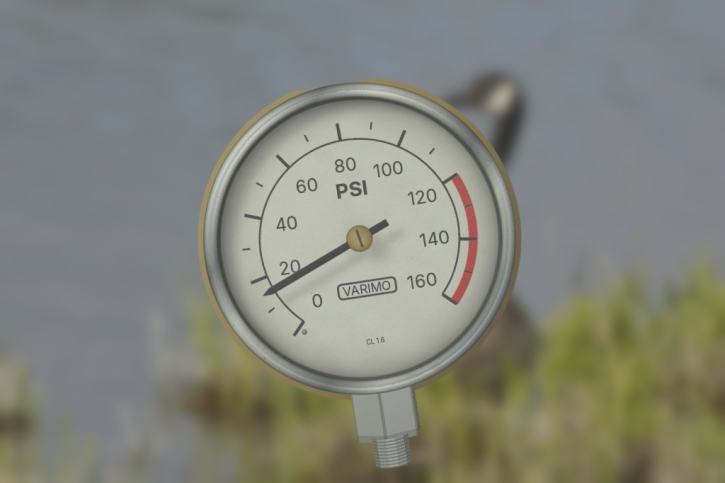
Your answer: 15 psi
